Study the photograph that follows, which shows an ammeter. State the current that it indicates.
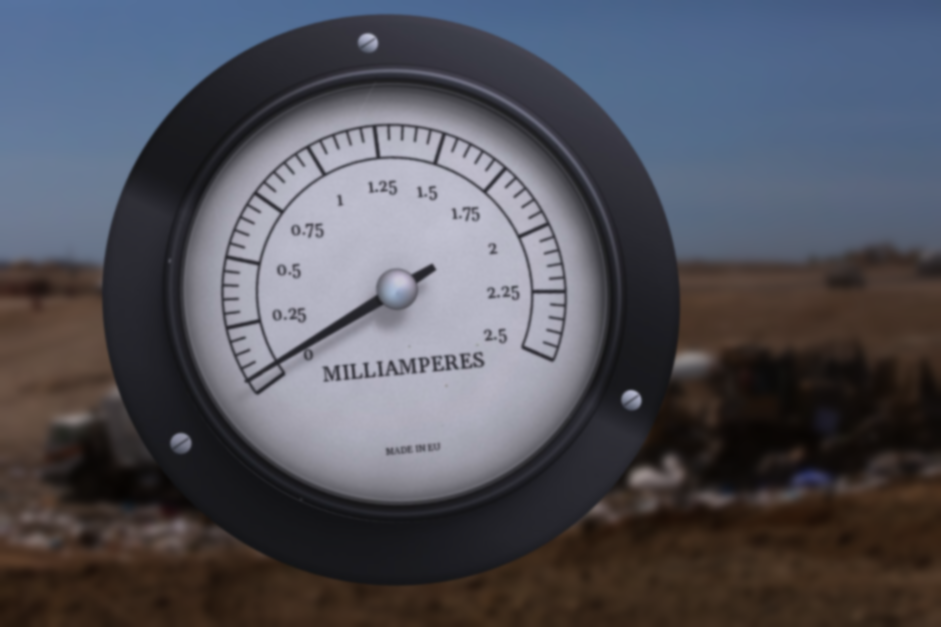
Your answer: 0.05 mA
